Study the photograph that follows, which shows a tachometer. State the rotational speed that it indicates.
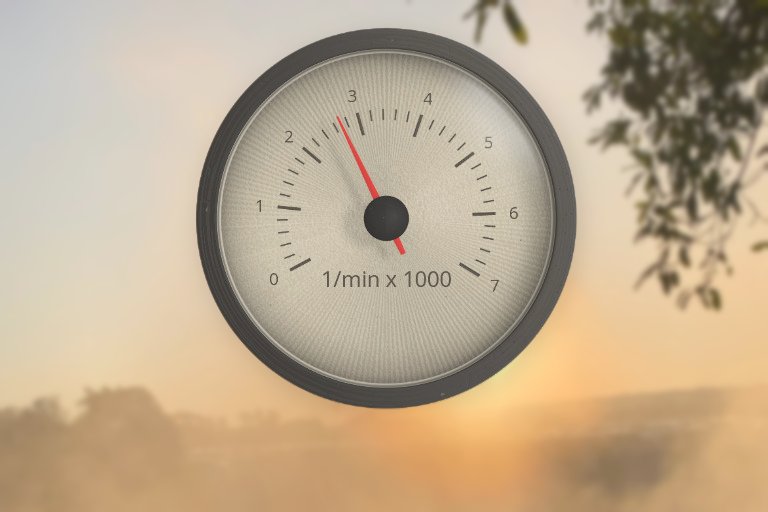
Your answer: 2700 rpm
